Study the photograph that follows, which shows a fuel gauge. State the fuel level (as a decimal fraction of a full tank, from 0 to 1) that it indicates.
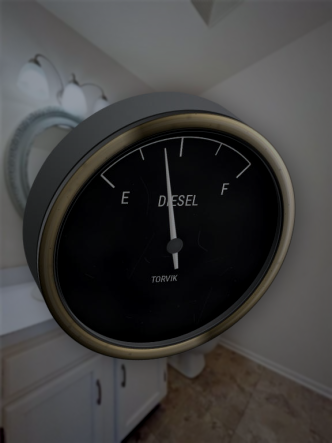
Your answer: 0.375
